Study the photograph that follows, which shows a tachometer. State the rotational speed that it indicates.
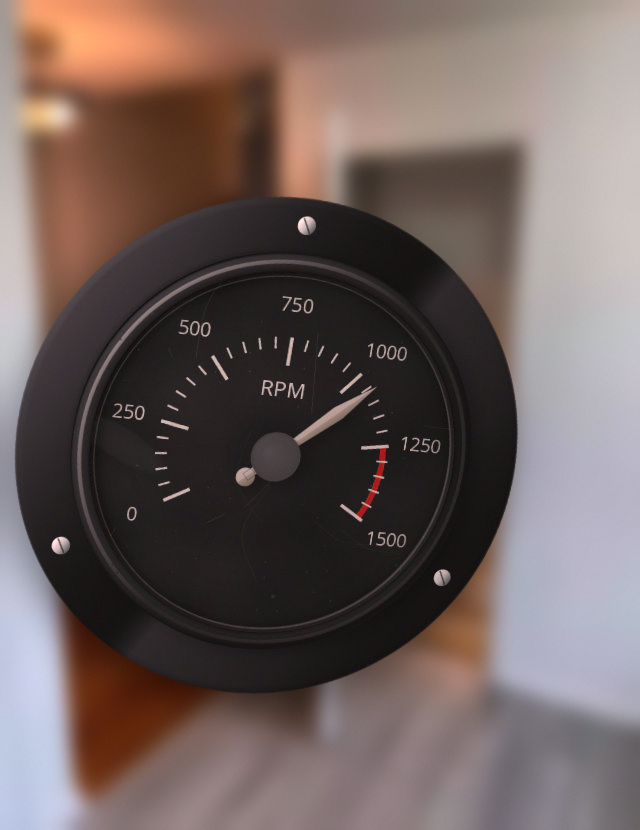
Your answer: 1050 rpm
